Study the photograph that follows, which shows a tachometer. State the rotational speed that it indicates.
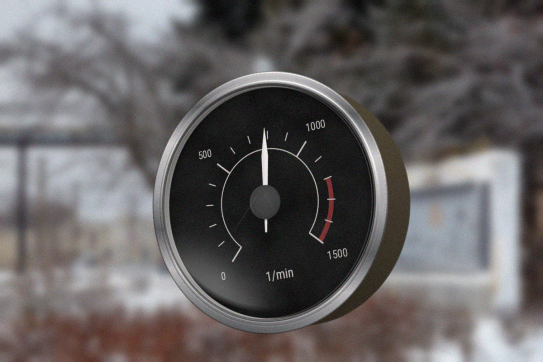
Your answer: 800 rpm
